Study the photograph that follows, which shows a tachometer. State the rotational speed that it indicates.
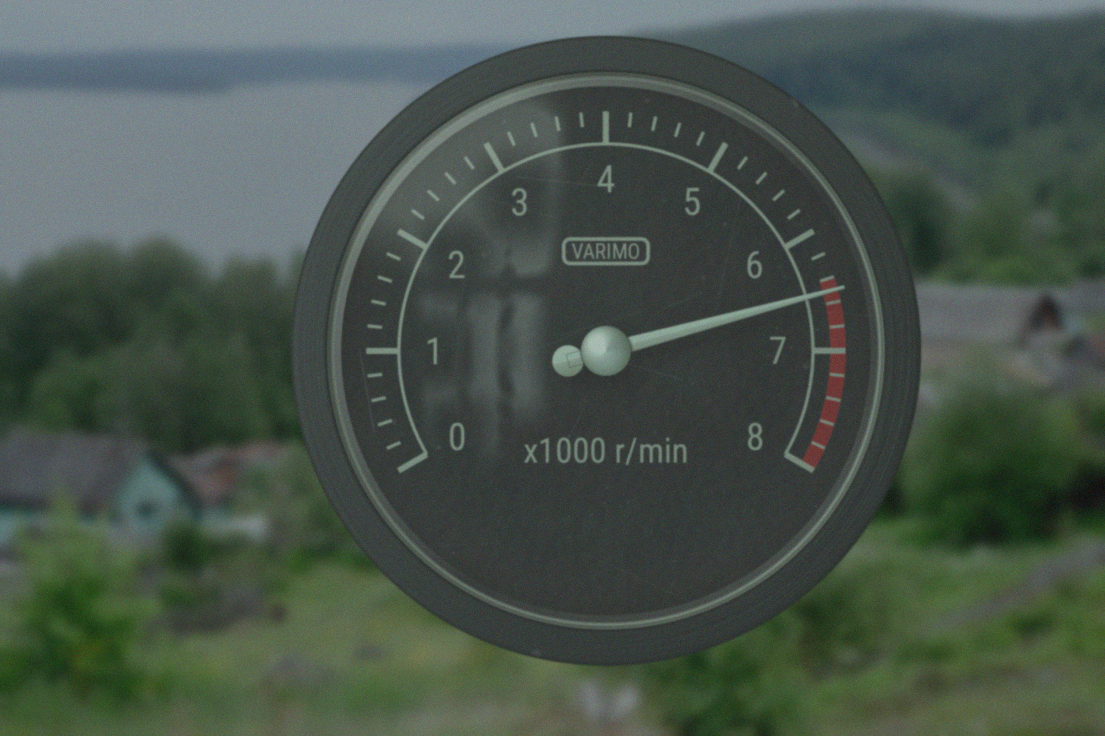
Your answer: 6500 rpm
